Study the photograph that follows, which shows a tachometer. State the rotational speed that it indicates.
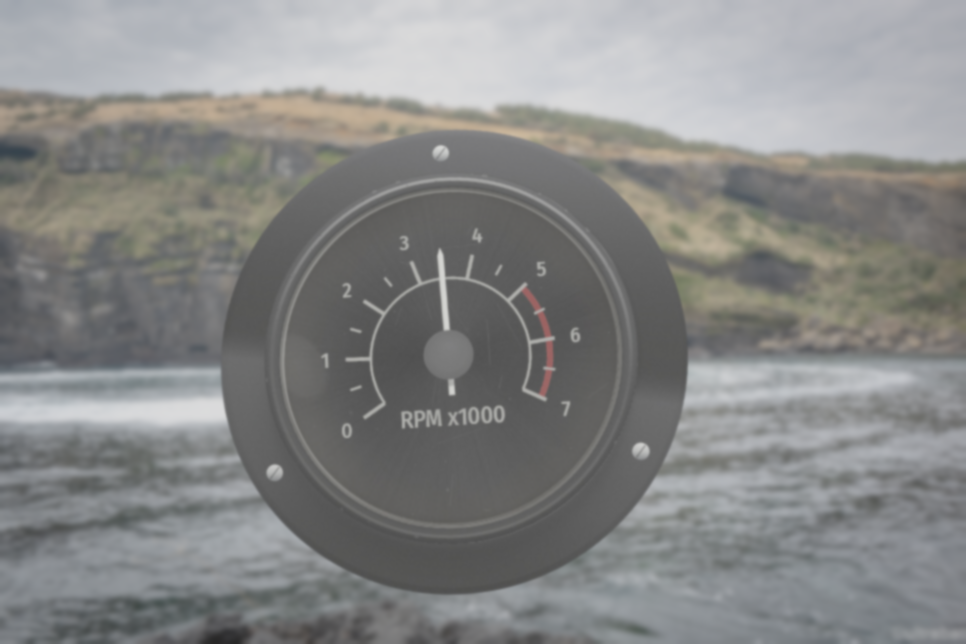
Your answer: 3500 rpm
